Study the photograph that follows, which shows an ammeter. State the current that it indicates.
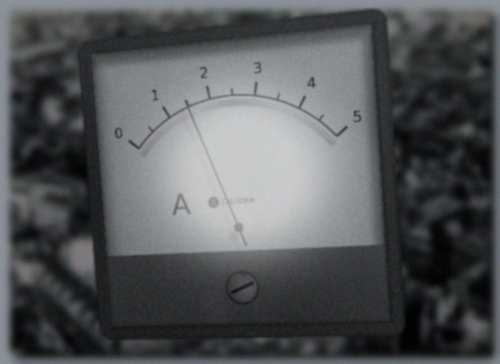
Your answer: 1.5 A
